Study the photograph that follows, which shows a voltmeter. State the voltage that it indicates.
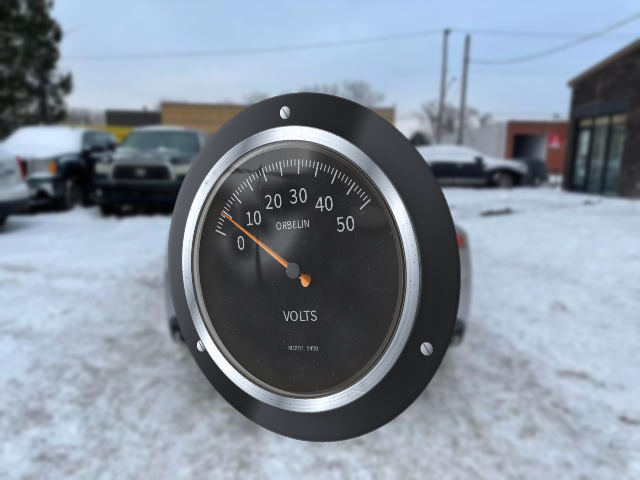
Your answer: 5 V
